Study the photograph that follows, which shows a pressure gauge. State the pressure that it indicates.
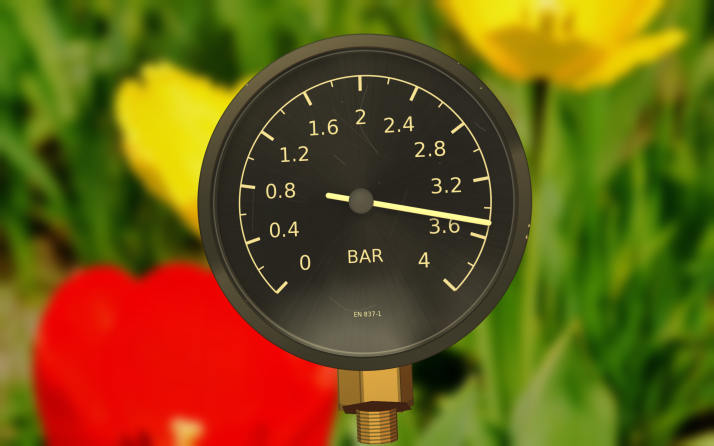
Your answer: 3.5 bar
